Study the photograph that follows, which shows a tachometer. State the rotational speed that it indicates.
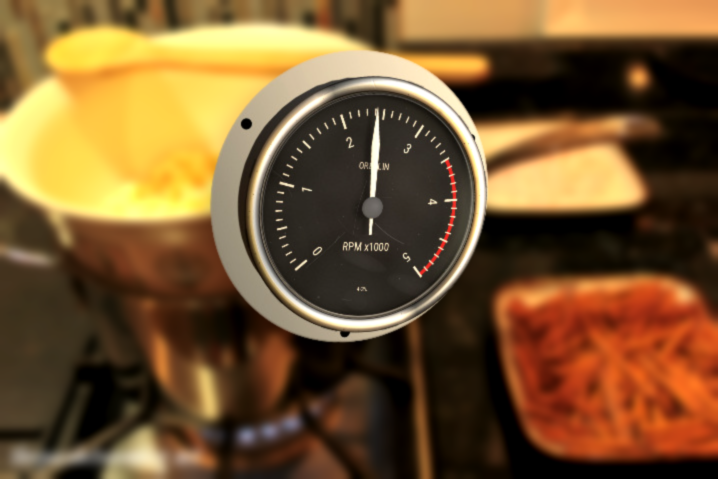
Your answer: 2400 rpm
